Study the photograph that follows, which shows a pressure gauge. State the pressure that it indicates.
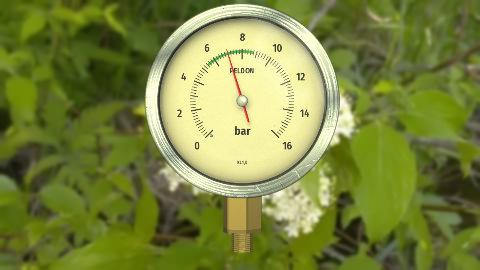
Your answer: 7 bar
